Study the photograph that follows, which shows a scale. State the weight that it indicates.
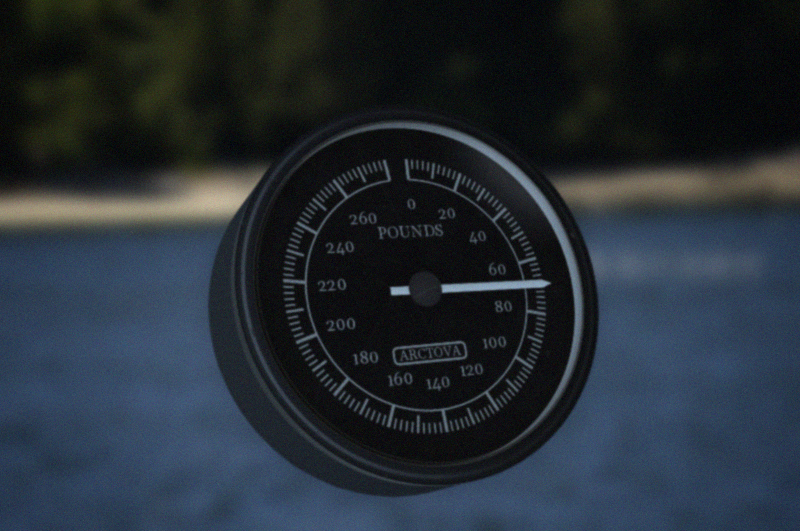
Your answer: 70 lb
